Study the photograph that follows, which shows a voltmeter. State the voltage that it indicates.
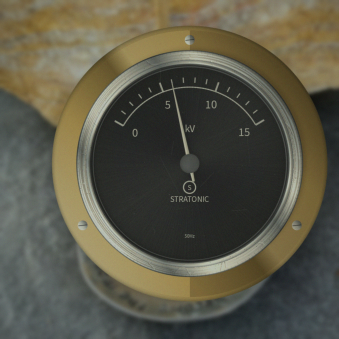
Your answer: 6 kV
